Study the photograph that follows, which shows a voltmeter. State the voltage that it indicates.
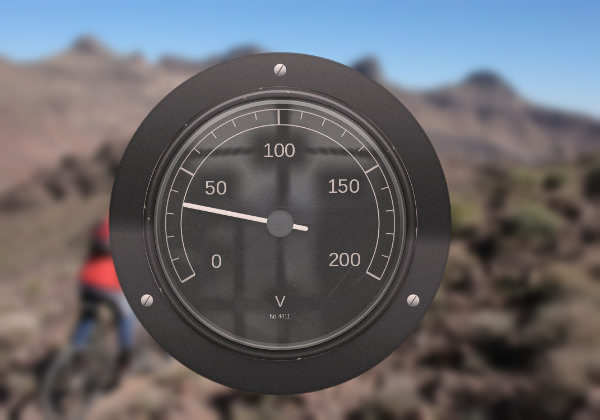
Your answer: 35 V
